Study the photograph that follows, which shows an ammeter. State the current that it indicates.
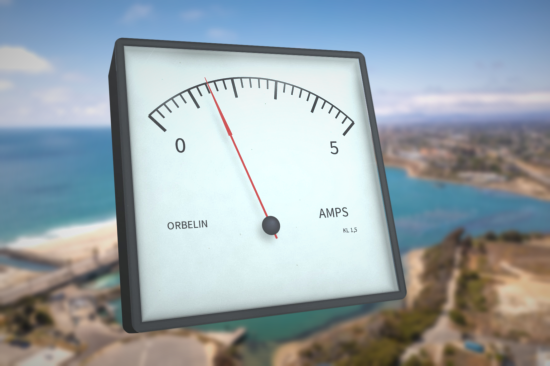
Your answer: 1.4 A
